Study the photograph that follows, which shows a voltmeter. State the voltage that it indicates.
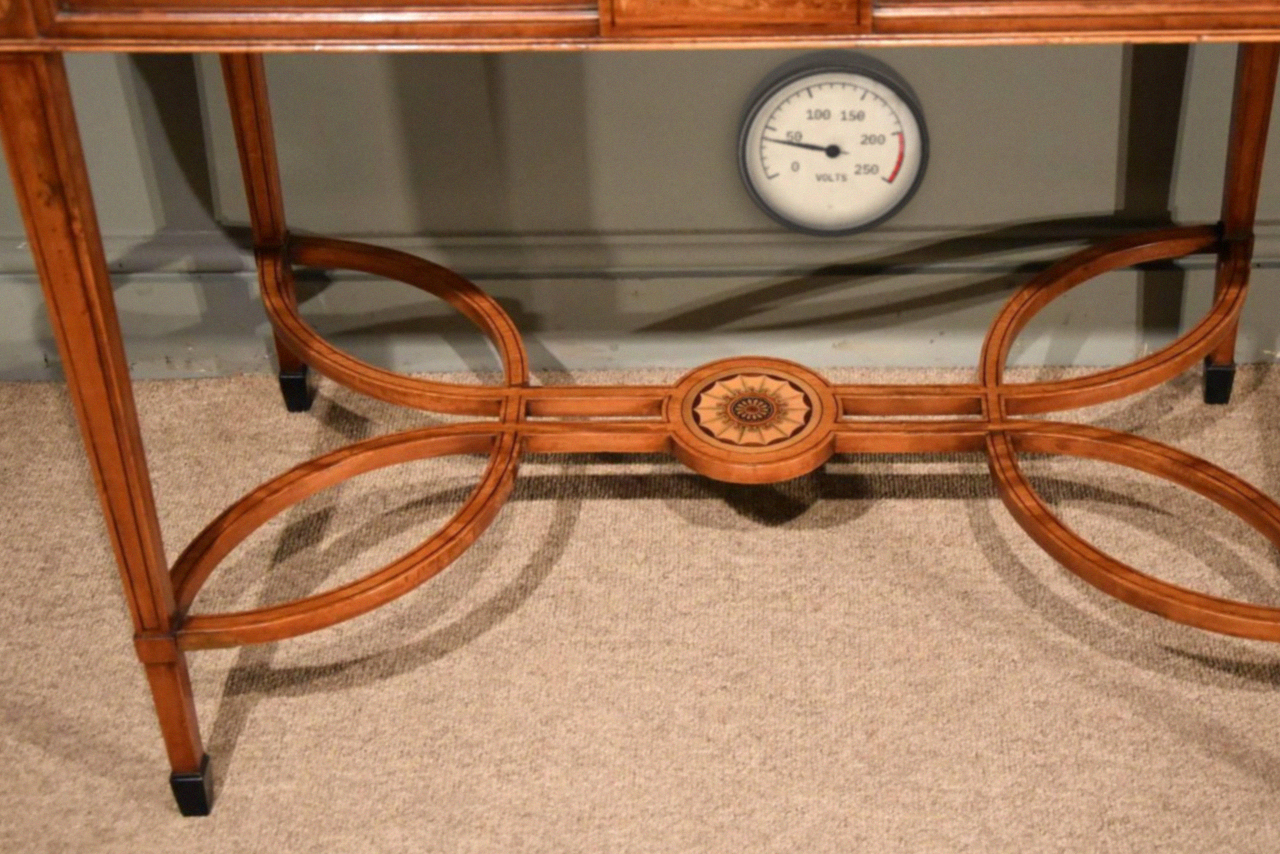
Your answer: 40 V
